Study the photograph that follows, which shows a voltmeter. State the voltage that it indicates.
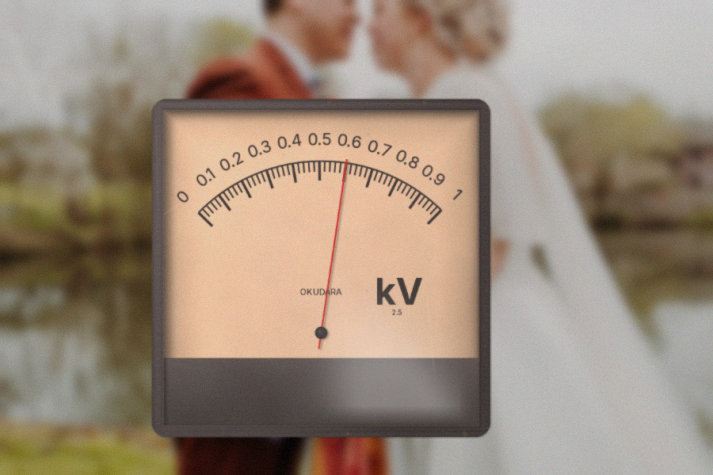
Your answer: 0.6 kV
